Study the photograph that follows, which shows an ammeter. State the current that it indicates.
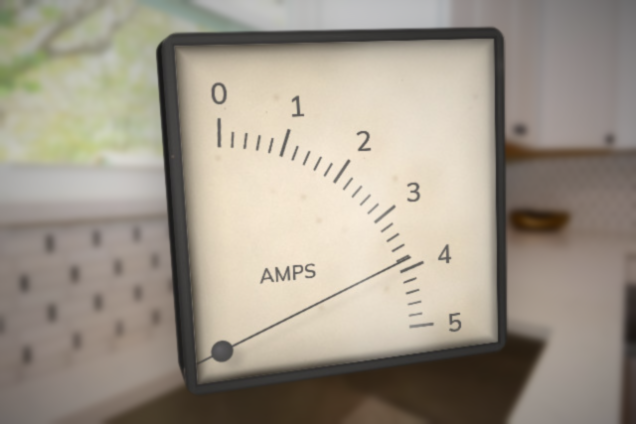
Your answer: 3.8 A
